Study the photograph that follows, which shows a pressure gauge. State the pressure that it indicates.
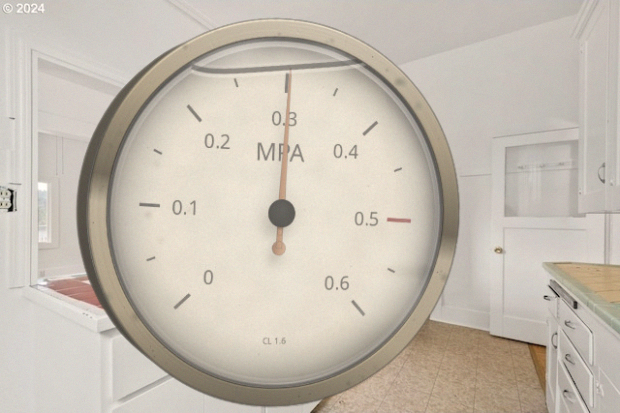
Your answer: 0.3 MPa
